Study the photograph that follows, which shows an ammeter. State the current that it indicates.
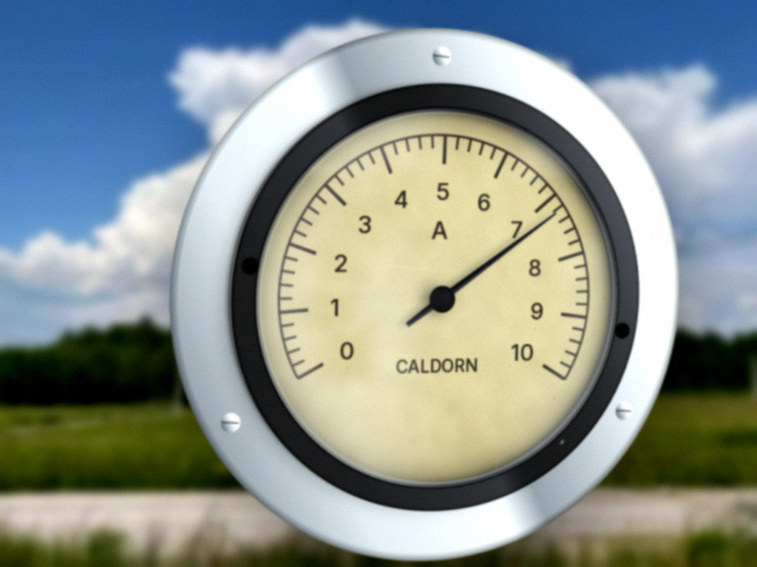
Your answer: 7.2 A
